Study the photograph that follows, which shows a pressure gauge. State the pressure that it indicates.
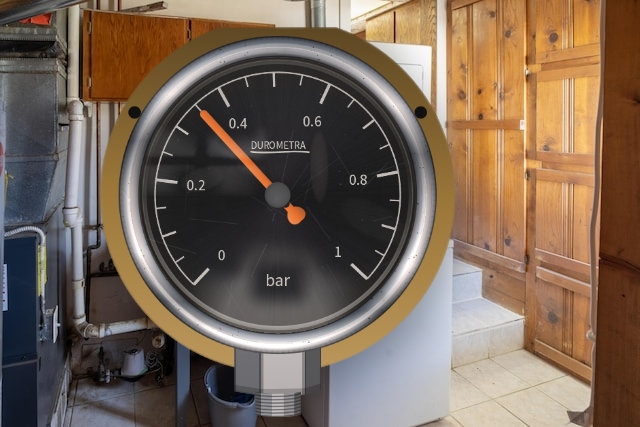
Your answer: 0.35 bar
